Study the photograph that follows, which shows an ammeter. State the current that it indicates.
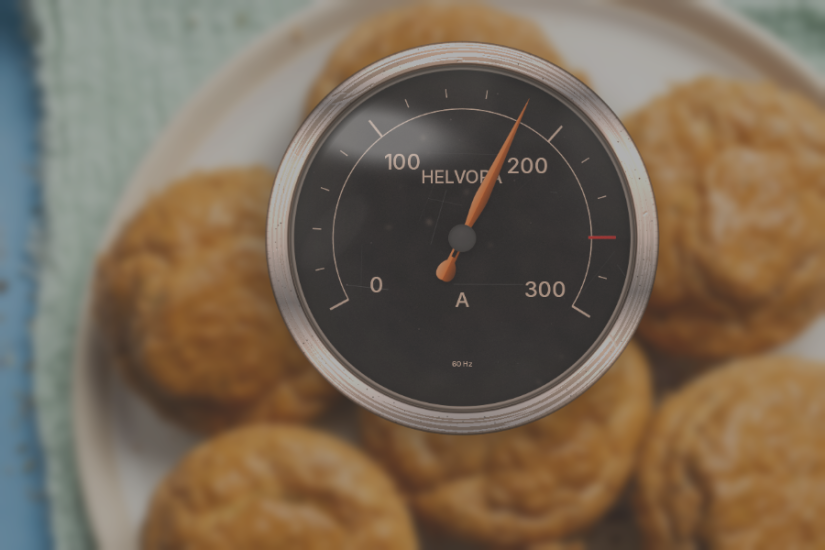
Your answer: 180 A
